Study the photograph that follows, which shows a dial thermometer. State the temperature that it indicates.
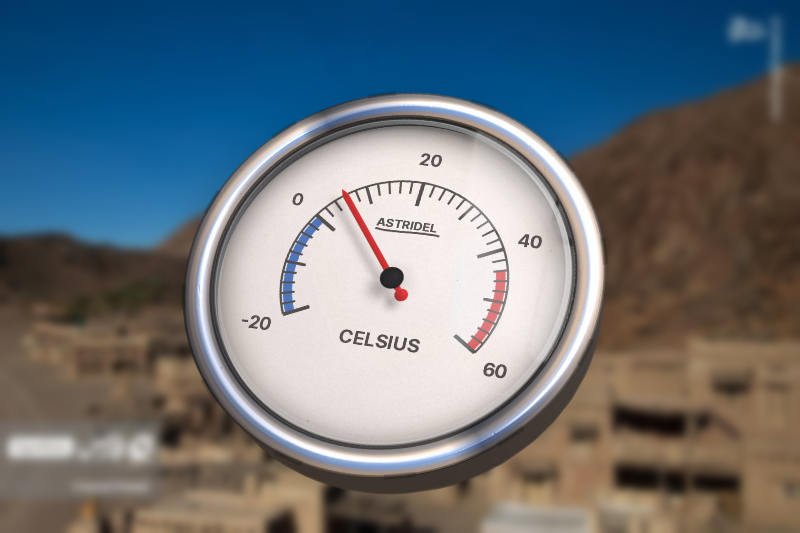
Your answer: 6 °C
